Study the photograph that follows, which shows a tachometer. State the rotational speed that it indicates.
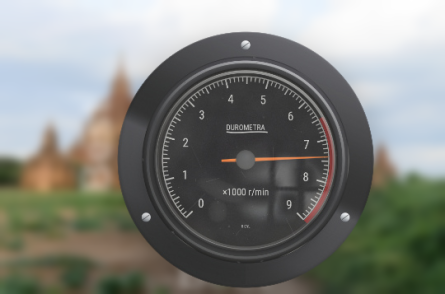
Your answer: 7400 rpm
